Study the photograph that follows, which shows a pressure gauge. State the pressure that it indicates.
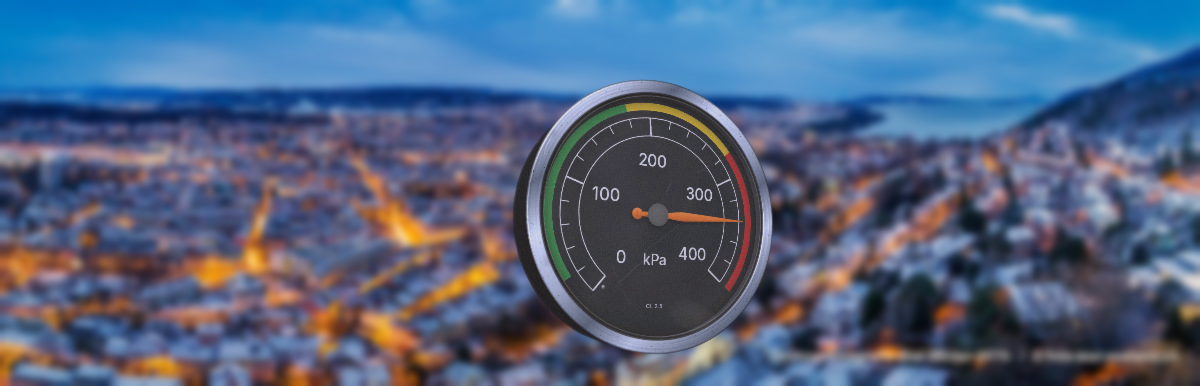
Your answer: 340 kPa
